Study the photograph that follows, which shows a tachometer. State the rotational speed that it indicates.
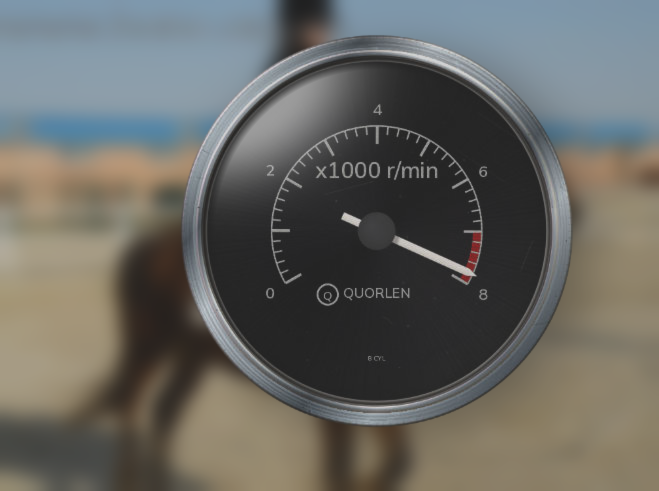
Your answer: 7800 rpm
